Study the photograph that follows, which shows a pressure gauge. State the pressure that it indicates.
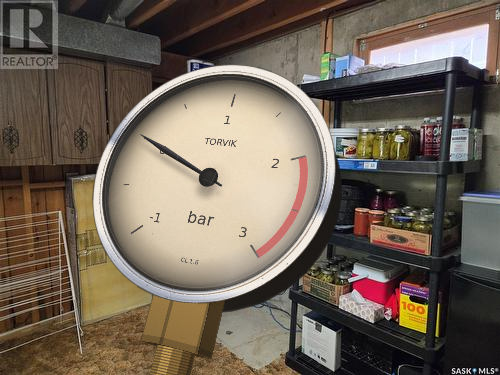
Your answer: 0 bar
